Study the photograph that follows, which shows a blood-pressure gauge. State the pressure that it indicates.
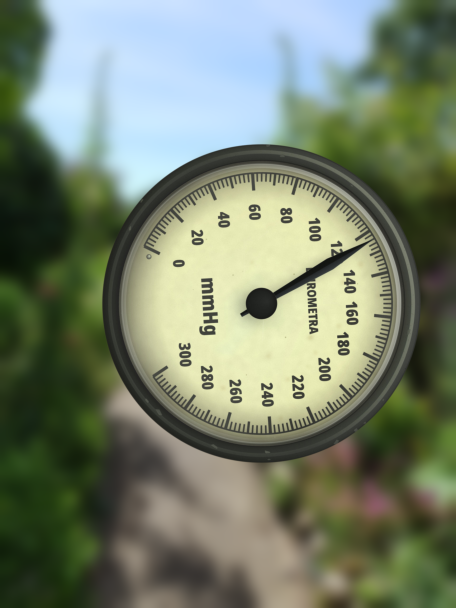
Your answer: 124 mmHg
